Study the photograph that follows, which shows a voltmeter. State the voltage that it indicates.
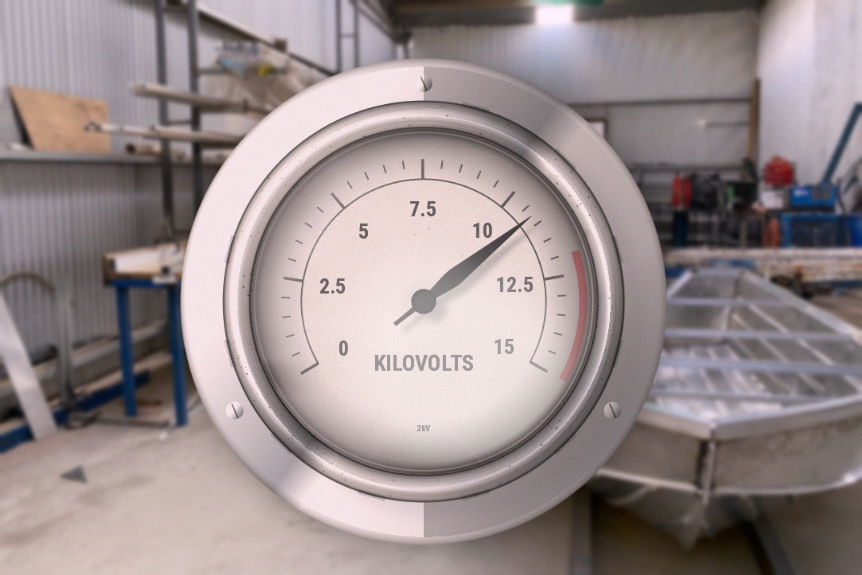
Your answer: 10.75 kV
